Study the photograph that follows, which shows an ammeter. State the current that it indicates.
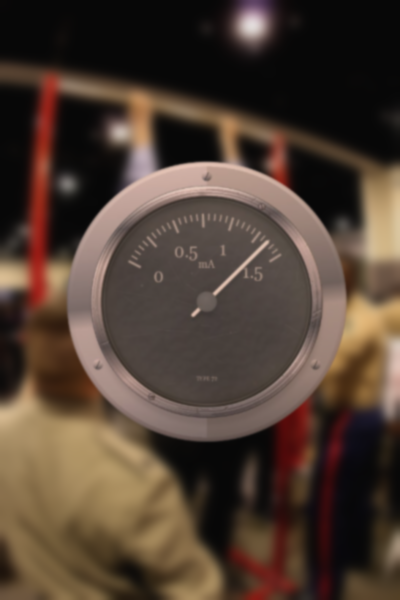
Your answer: 1.35 mA
